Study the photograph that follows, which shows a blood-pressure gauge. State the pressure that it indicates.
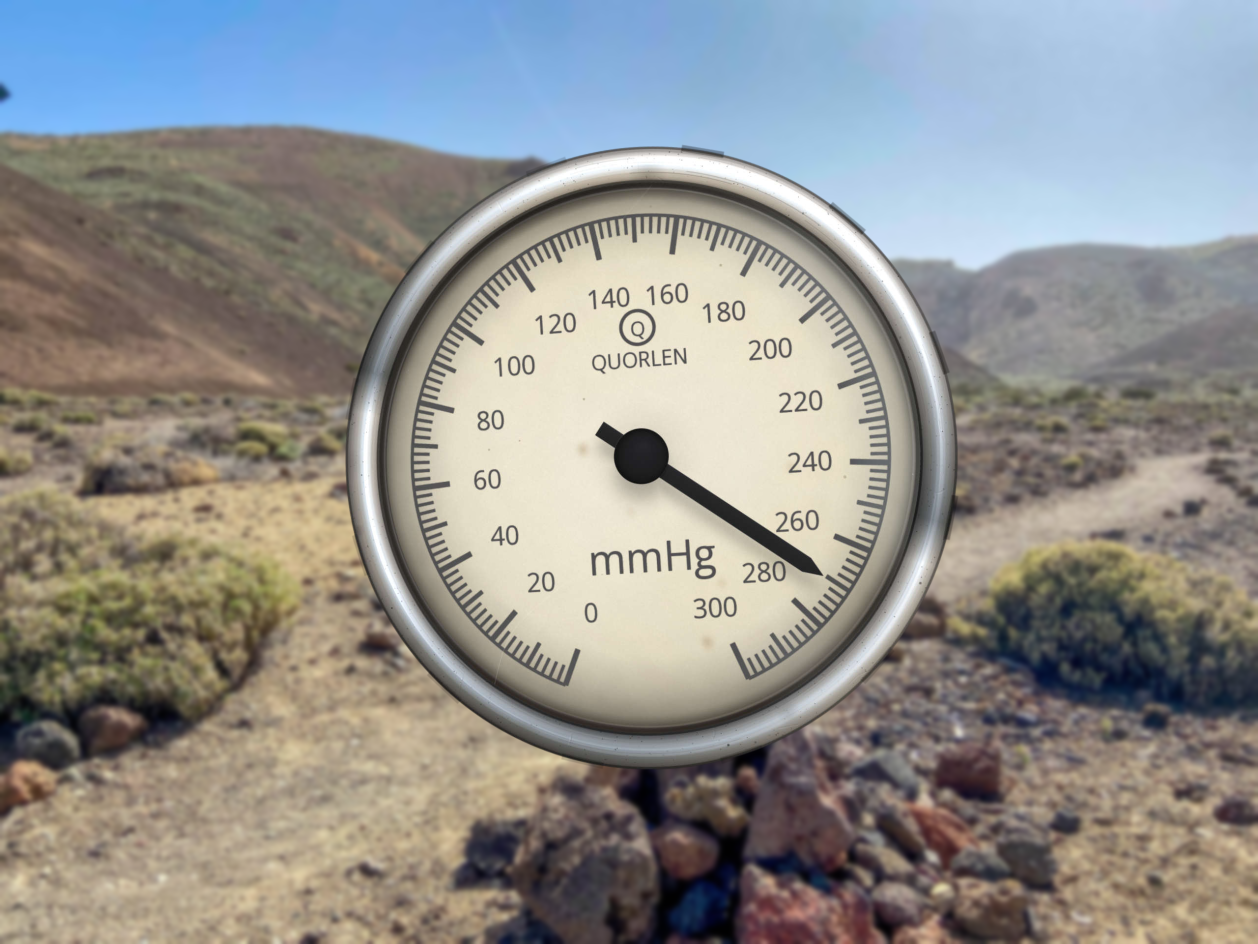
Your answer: 270 mmHg
